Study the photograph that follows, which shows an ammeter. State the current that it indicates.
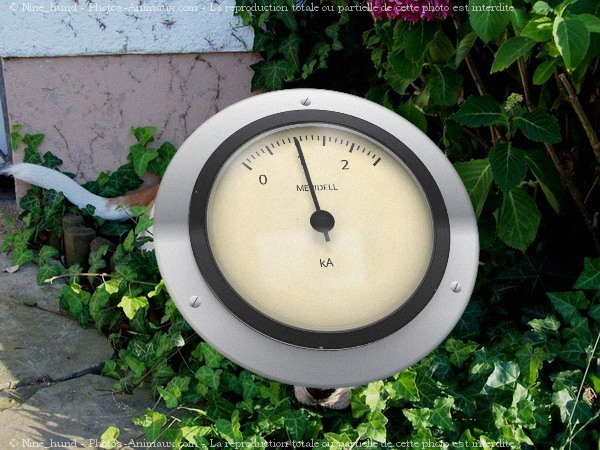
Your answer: 1 kA
